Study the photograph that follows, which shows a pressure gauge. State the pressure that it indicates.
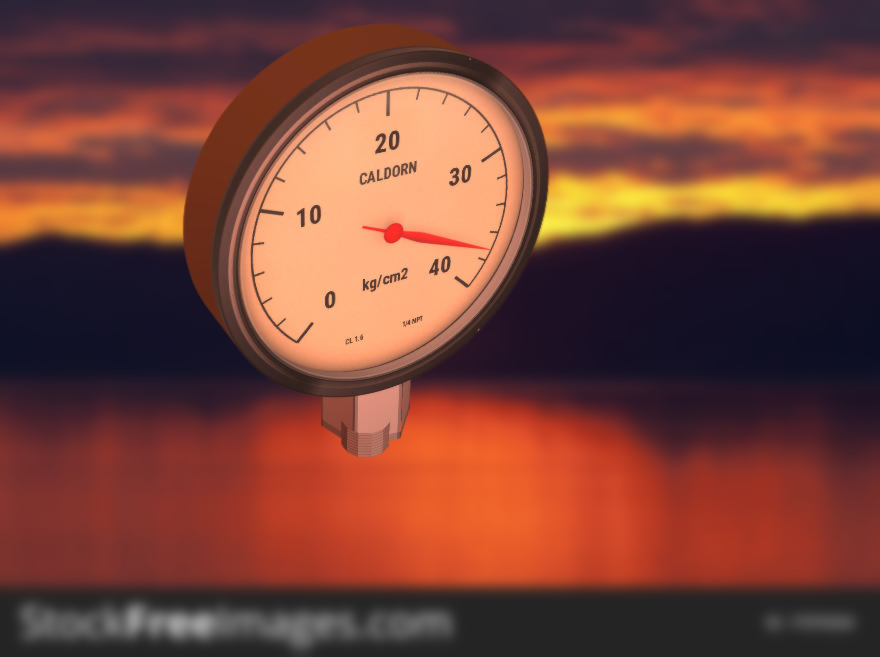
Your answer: 37 kg/cm²
